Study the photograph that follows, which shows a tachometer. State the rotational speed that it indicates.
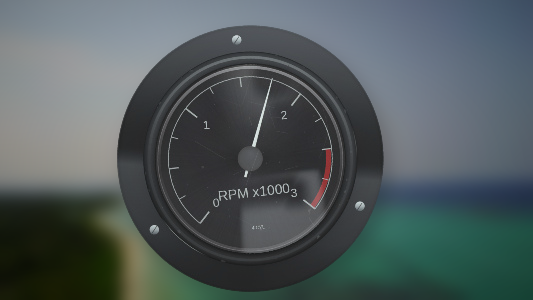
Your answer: 1750 rpm
